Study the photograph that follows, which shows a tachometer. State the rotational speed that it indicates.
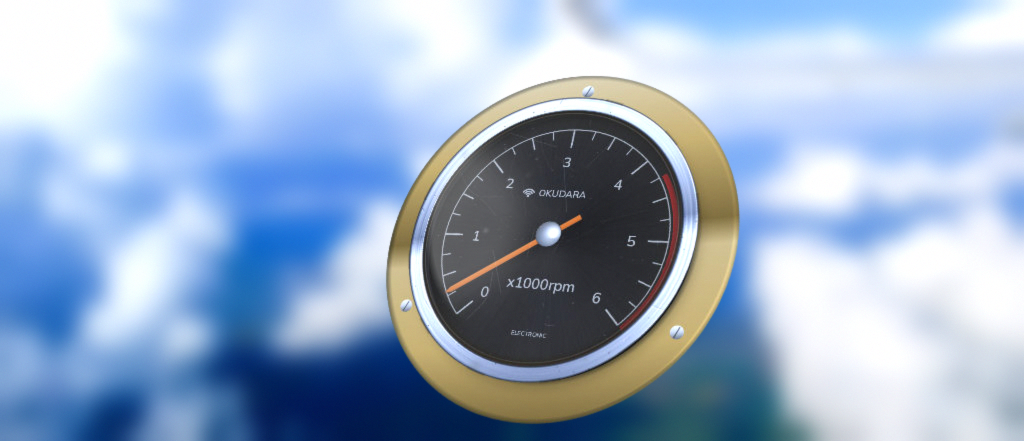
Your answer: 250 rpm
